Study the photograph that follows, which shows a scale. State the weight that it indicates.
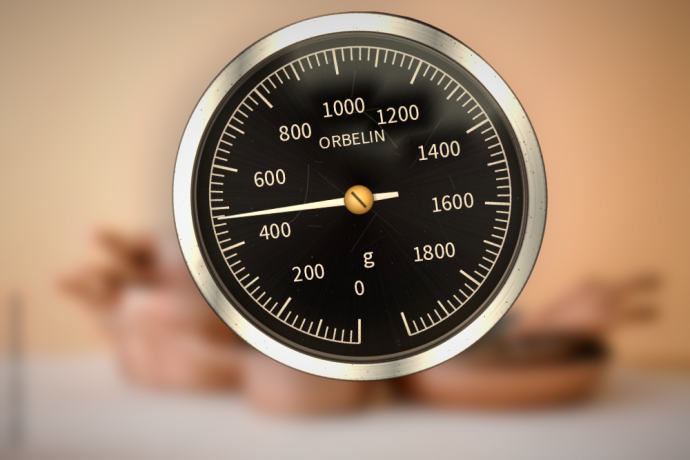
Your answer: 480 g
